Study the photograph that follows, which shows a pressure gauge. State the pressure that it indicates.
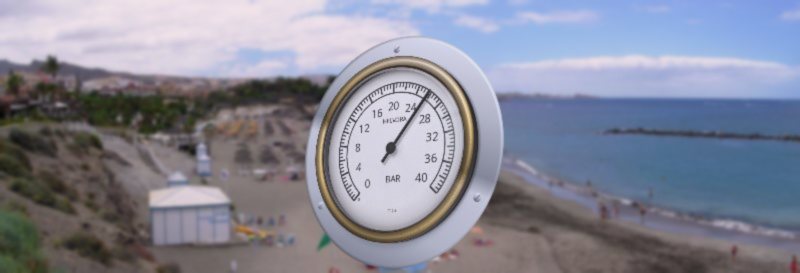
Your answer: 26 bar
